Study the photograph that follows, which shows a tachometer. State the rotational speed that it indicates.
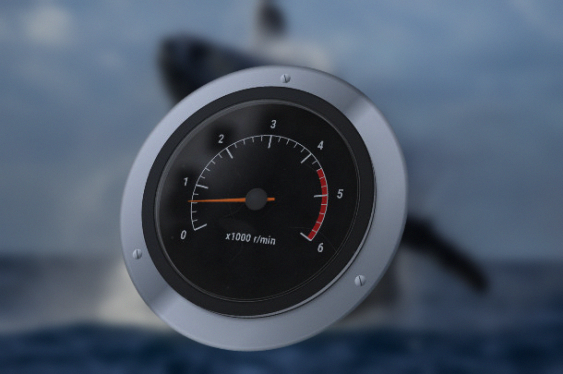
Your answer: 600 rpm
